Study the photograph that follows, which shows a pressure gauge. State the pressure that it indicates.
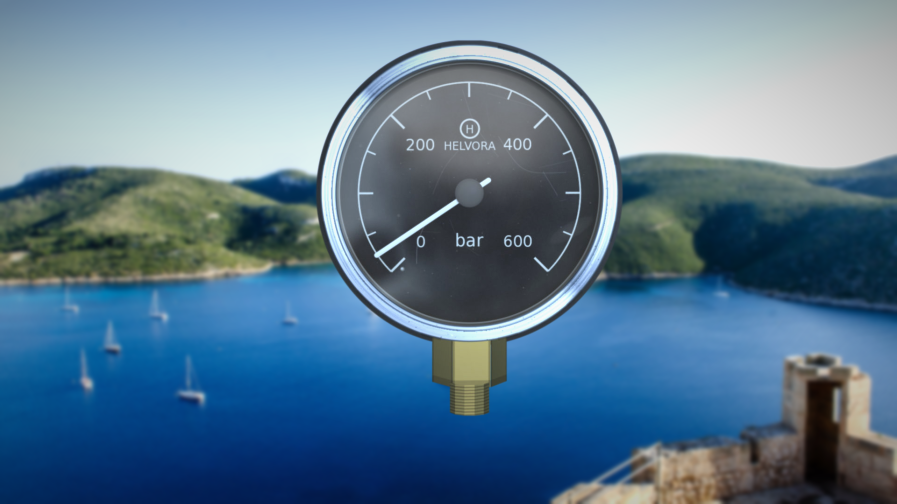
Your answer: 25 bar
